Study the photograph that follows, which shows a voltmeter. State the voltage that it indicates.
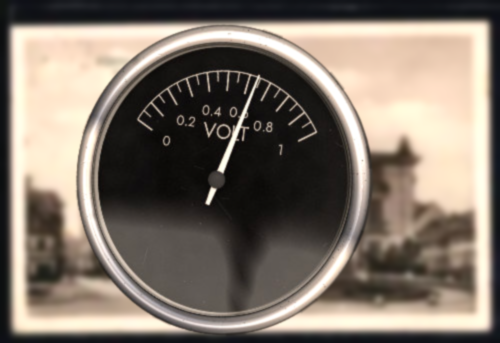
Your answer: 0.65 V
